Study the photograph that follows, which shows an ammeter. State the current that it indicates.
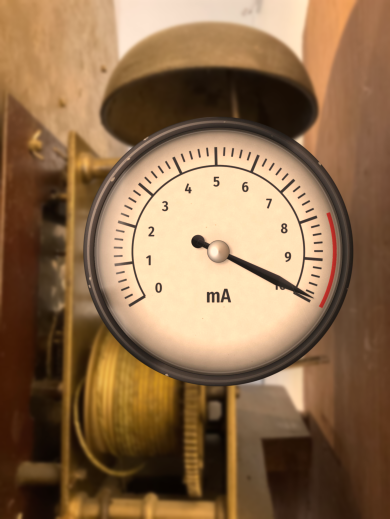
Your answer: 9.9 mA
